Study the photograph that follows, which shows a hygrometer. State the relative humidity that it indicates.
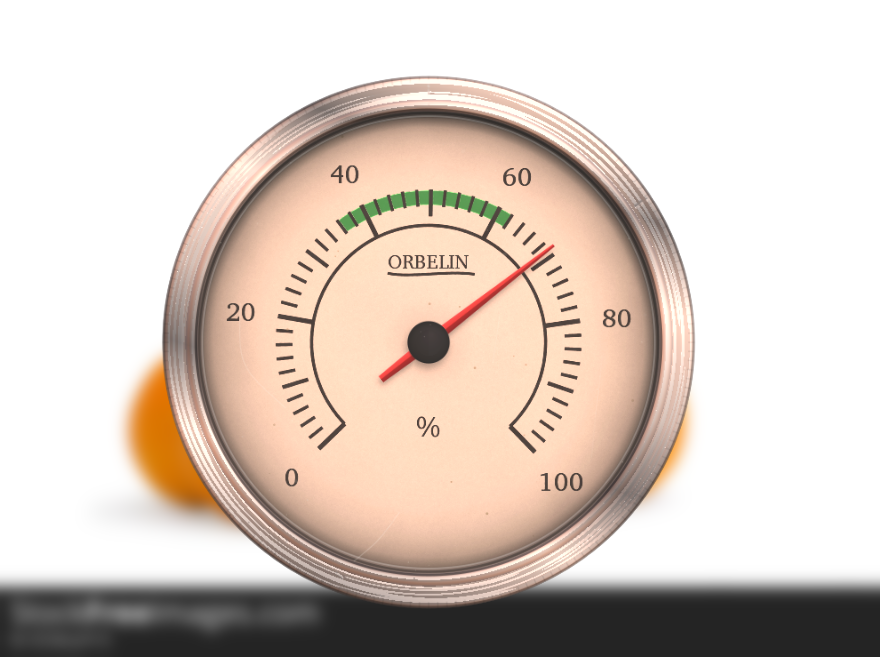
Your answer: 69 %
